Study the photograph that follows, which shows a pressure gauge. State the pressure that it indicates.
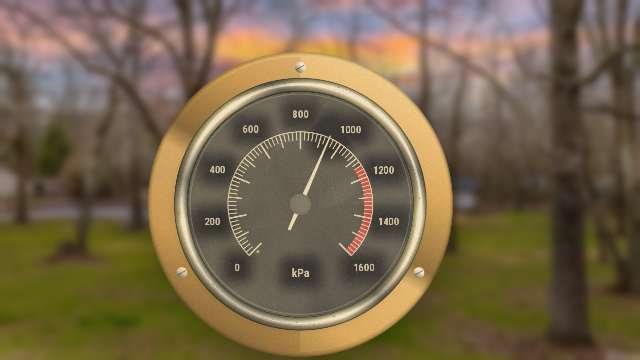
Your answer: 940 kPa
